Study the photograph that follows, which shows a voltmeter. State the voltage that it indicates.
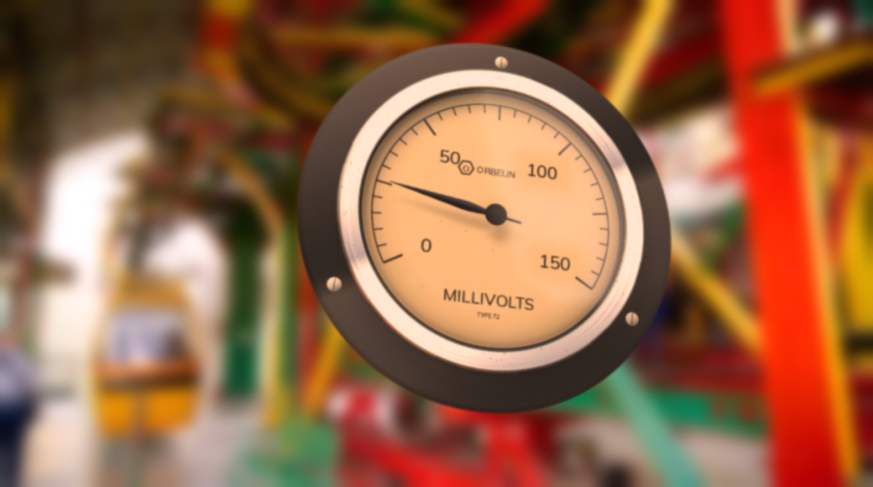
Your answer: 25 mV
